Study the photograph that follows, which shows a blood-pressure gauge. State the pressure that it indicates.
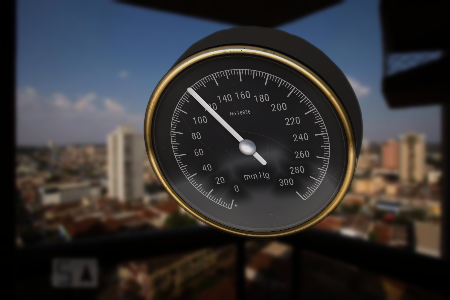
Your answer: 120 mmHg
